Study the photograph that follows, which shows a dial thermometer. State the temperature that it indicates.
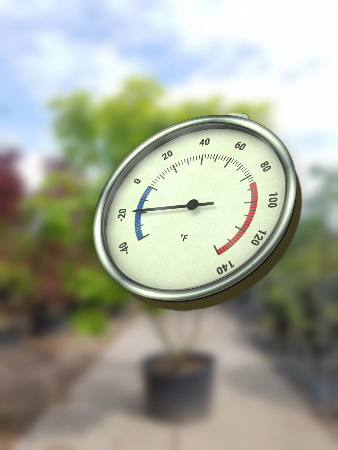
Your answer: -20 °F
